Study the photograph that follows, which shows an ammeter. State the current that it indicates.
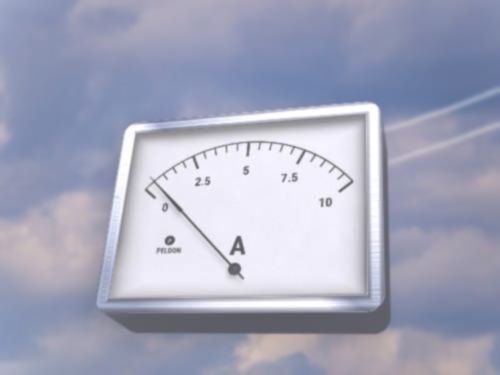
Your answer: 0.5 A
